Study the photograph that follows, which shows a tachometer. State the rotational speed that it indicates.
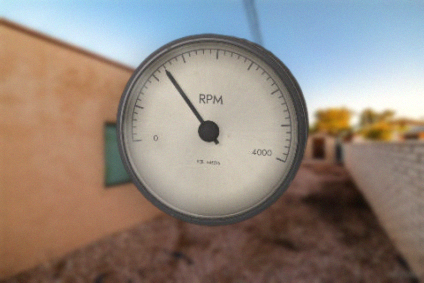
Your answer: 1200 rpm
